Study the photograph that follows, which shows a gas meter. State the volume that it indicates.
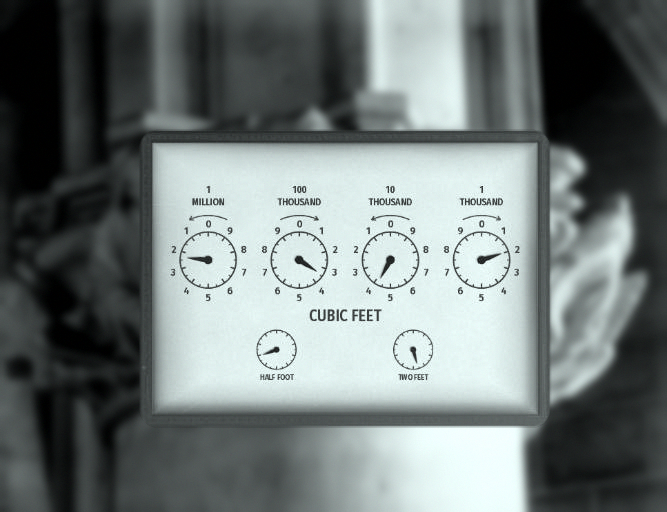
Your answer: 234200 ft³
